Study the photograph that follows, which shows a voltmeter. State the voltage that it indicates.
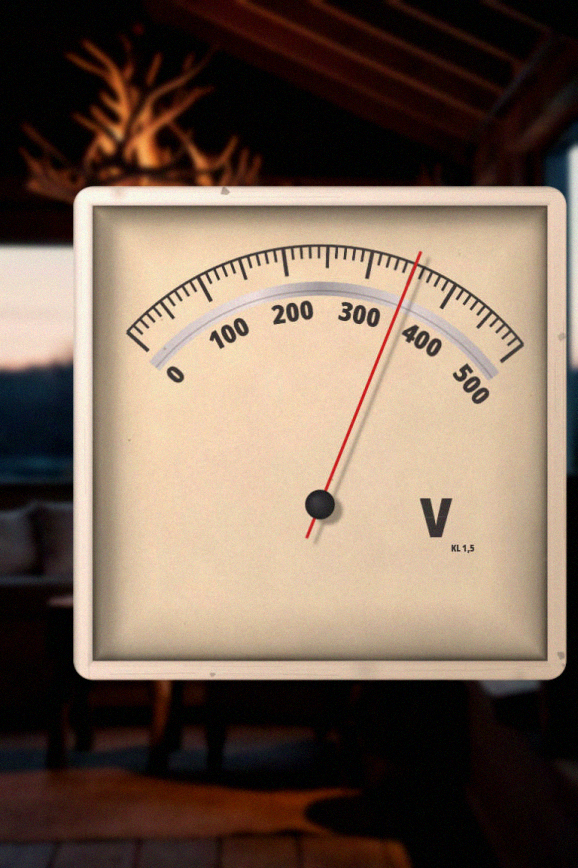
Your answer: 350 V
